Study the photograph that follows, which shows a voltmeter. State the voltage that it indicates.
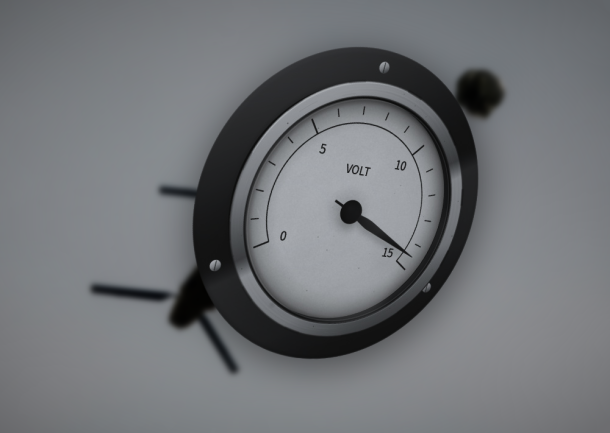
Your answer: 14.5 V
